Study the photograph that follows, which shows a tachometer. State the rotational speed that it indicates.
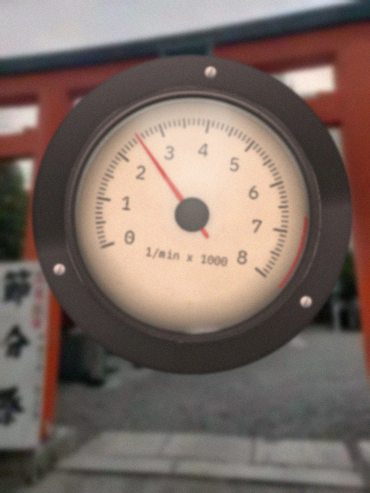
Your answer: 2500 rpm
